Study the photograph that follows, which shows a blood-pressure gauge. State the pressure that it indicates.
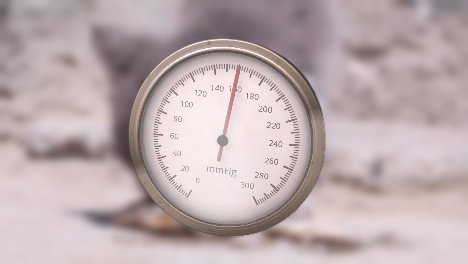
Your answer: 160 mmHg
